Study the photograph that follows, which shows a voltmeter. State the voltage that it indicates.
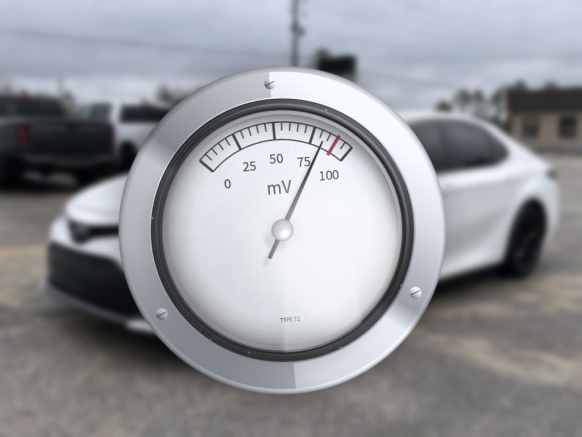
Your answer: 82.5 mV
